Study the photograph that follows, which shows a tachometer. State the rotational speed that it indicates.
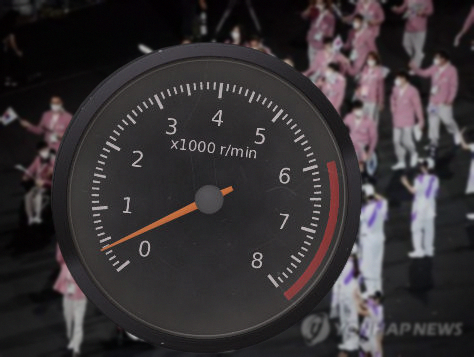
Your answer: 400 rpm
